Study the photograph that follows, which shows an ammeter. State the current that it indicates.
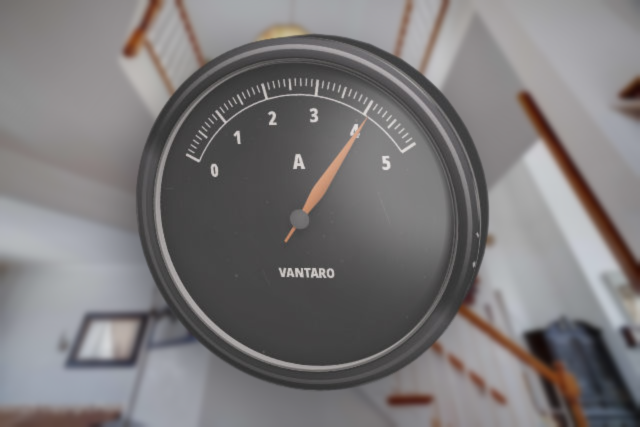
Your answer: 4.1 A
